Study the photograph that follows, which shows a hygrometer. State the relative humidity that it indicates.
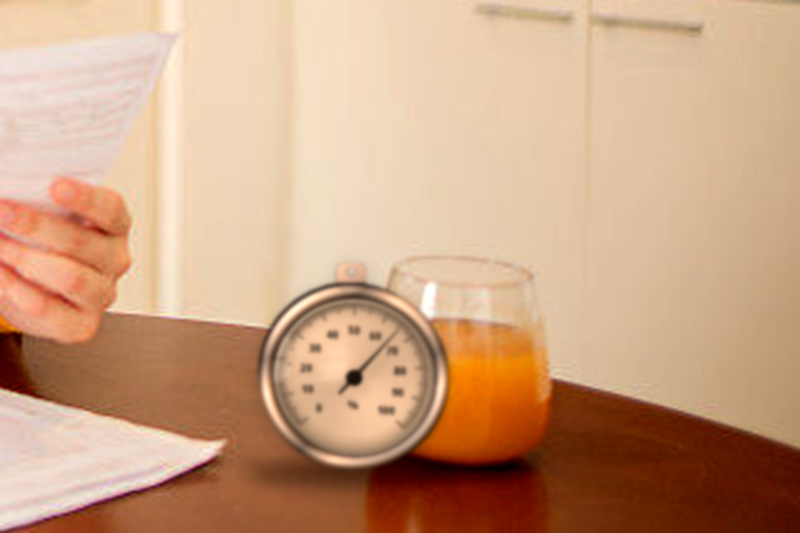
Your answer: 65 %
